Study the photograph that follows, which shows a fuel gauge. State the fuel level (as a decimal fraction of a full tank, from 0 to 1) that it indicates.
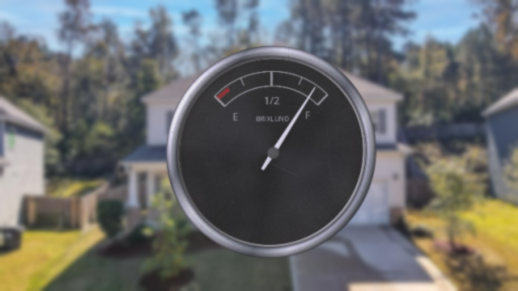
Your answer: 0.875
